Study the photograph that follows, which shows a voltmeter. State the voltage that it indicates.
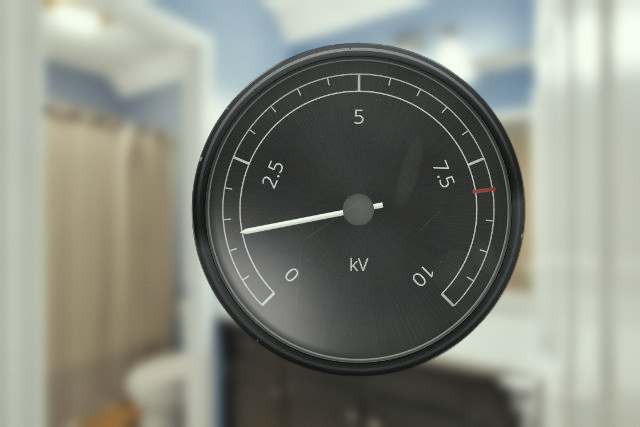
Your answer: 1.25 kV
